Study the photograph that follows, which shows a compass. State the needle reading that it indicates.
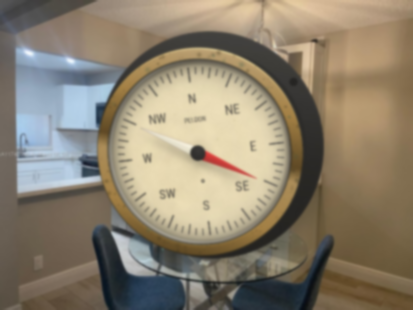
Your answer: 120 °
